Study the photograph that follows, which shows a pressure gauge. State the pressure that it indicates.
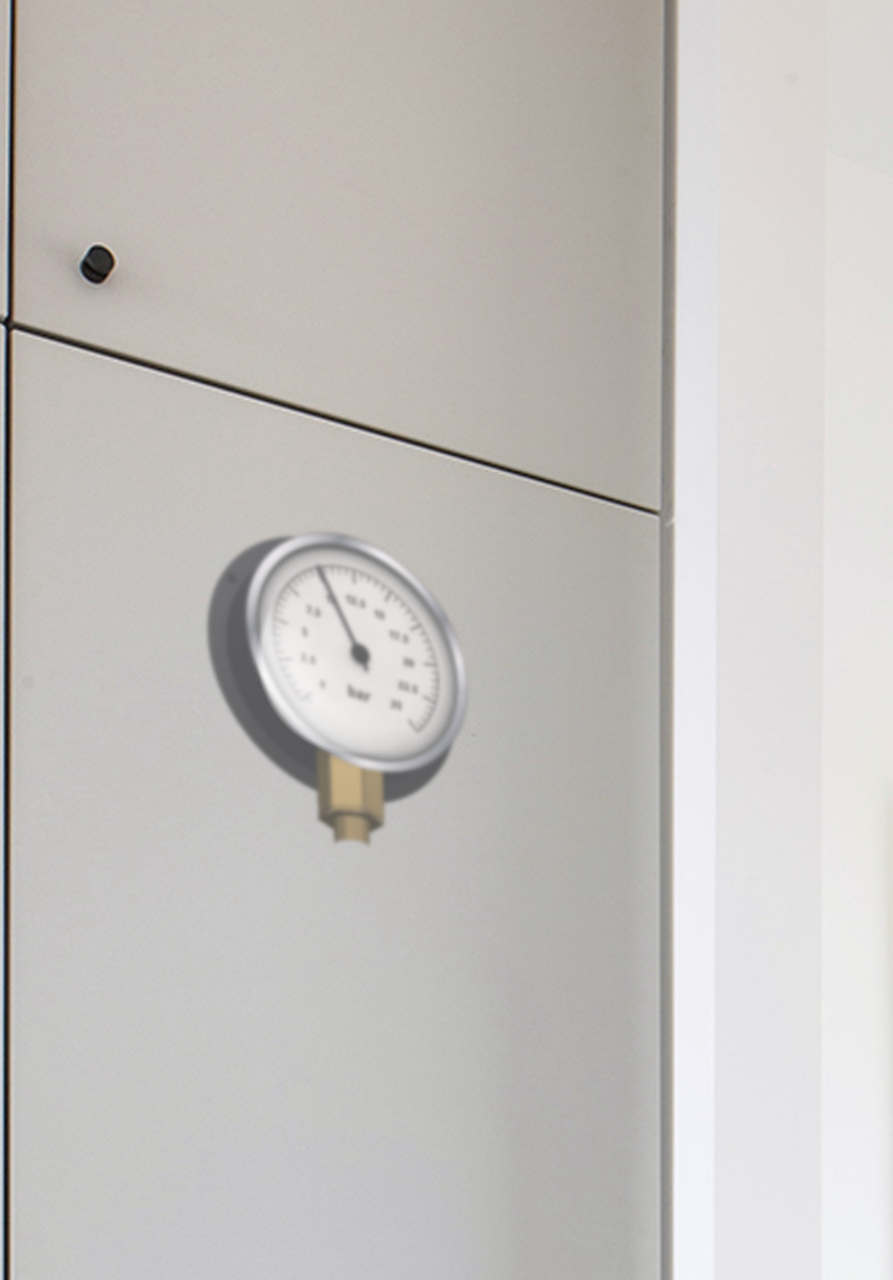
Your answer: 10 bar
